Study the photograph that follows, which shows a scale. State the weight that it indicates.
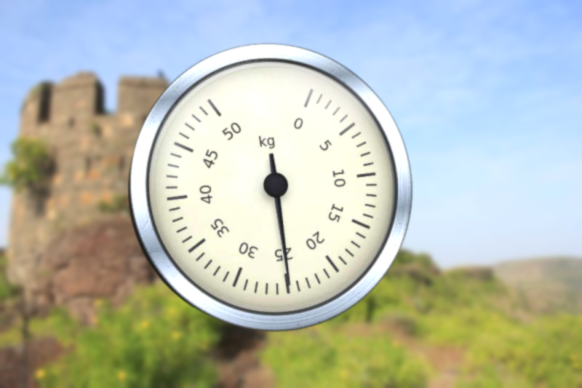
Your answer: 25 kg
